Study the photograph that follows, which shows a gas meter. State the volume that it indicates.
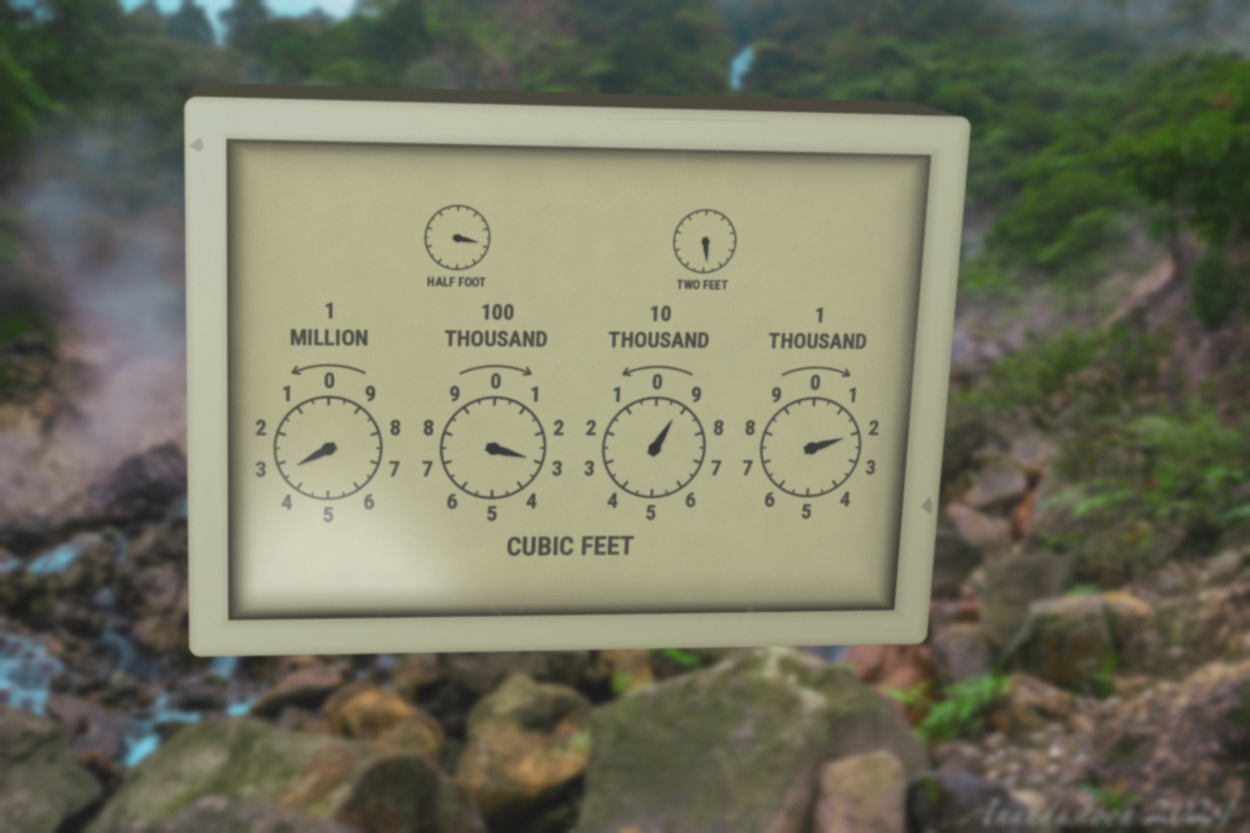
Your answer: 329200 ft³
